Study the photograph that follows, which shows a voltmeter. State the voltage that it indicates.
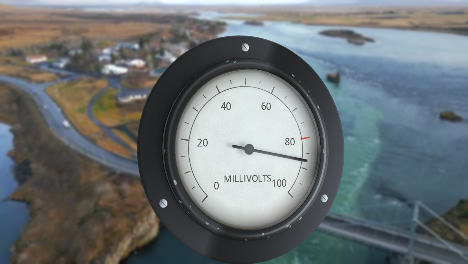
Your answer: 87.5 mV
